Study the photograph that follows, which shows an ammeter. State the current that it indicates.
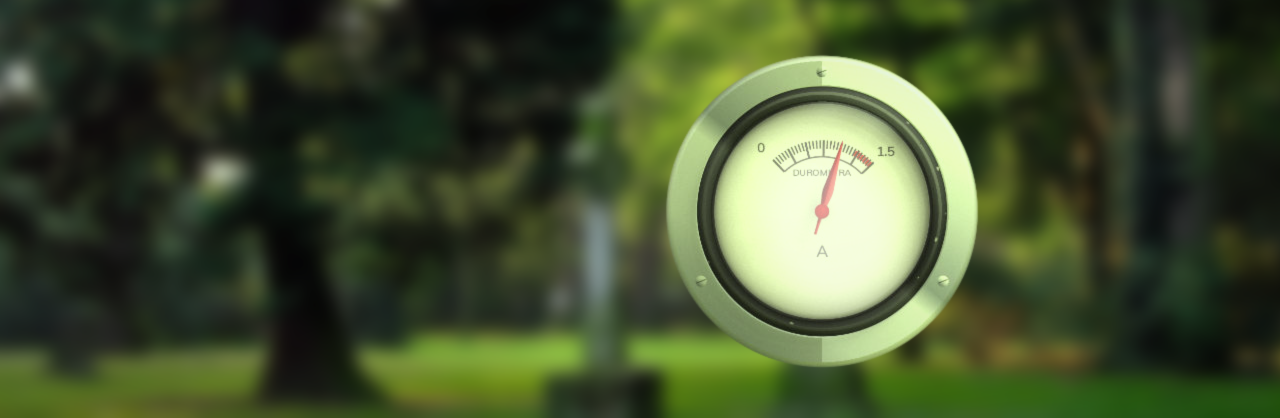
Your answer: 1 A
